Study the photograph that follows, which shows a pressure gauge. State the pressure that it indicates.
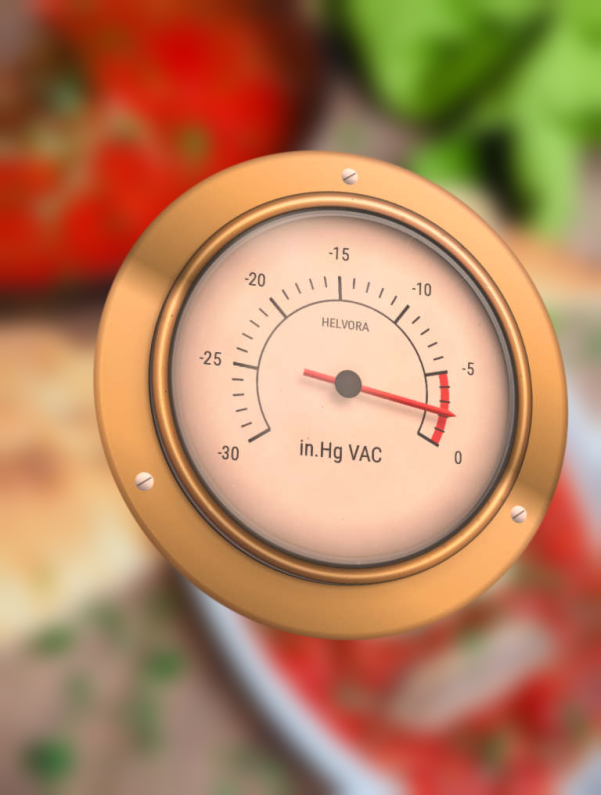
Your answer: -2 inHg
